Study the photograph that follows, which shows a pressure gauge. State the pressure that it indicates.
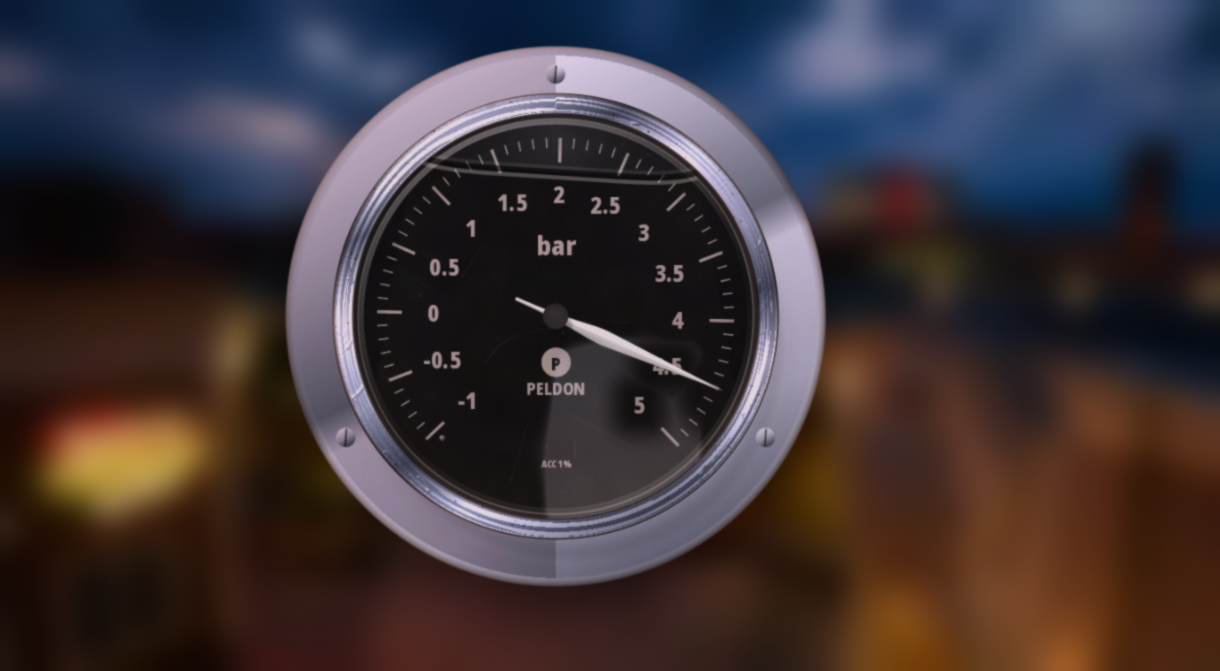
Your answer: 4.5 bar
